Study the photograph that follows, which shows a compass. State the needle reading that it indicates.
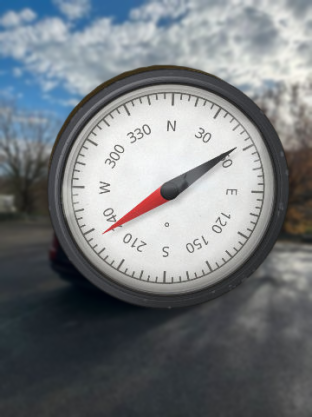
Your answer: 235 °
